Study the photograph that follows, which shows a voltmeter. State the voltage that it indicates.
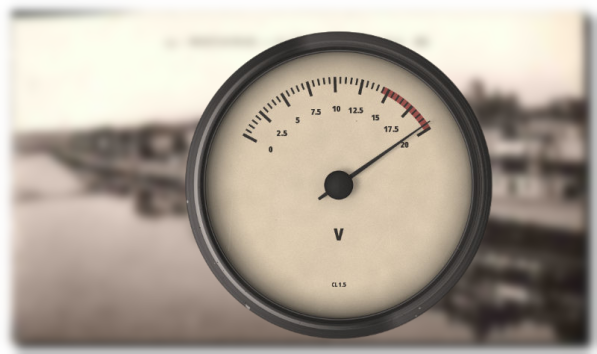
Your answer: 19.5 V
